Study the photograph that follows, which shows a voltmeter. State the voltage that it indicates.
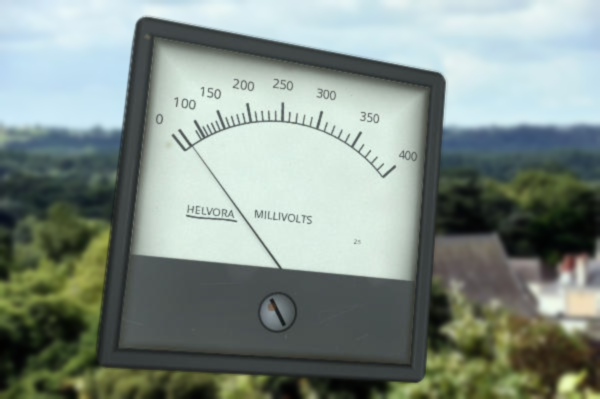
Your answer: 50 mV
